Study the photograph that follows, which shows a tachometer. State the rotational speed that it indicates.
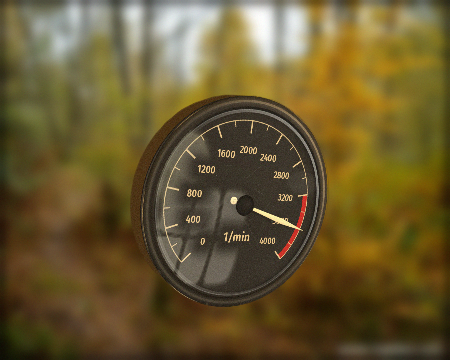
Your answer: 3600 rpm
